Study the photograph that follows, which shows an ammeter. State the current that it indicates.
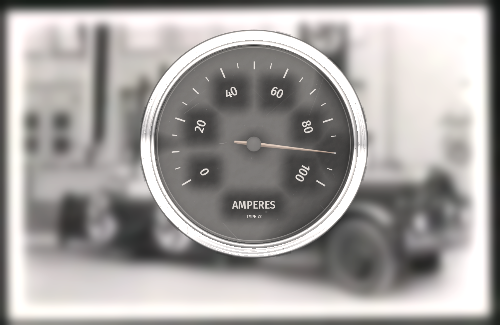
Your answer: 90 A
